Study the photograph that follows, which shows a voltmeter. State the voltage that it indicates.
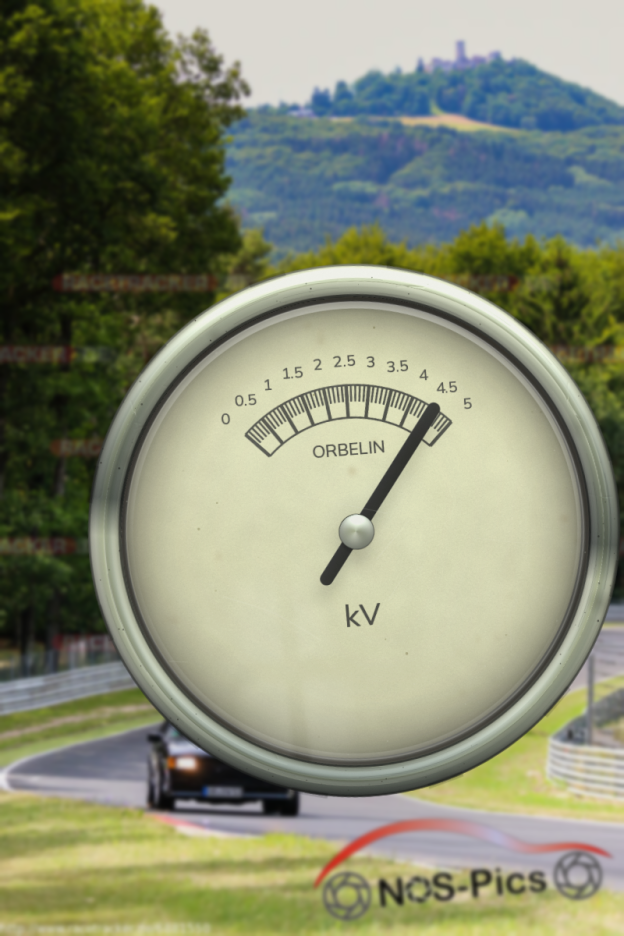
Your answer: 4.5 kV
